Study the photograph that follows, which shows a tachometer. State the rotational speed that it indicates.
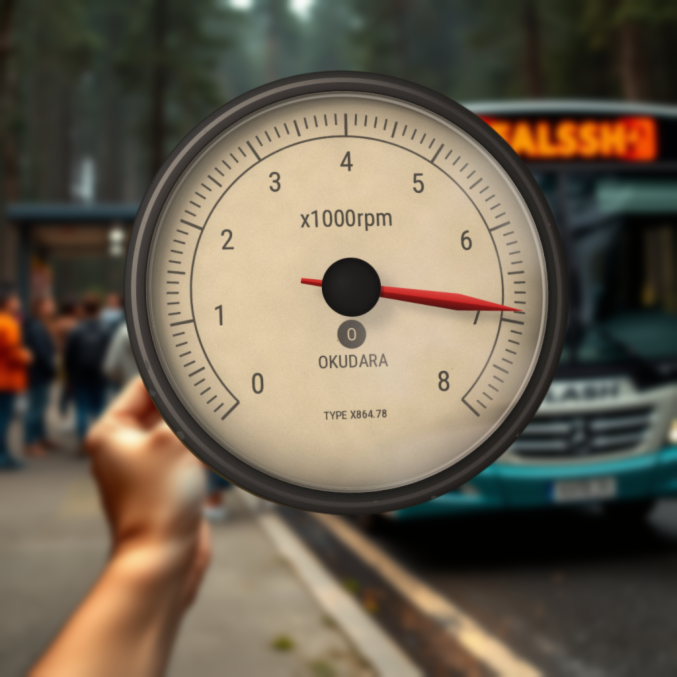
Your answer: 6900 rpm
